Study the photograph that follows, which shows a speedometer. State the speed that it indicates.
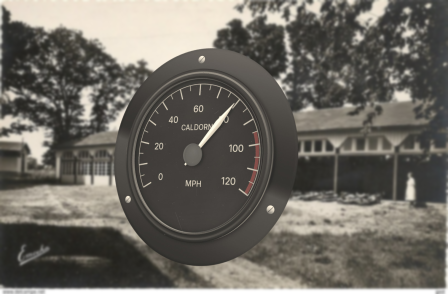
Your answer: 80 mph
